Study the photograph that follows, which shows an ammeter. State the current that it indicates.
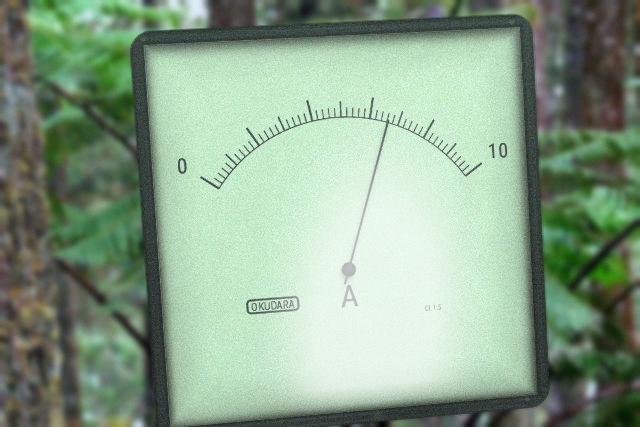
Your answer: 6.6 A
